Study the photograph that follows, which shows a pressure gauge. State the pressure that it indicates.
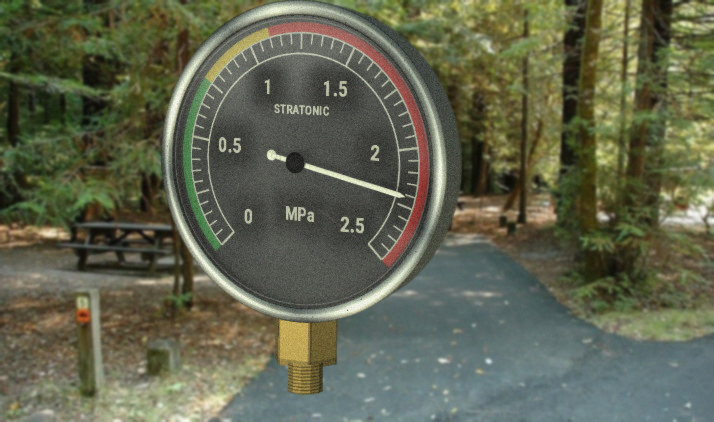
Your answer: 2.2 MPa
